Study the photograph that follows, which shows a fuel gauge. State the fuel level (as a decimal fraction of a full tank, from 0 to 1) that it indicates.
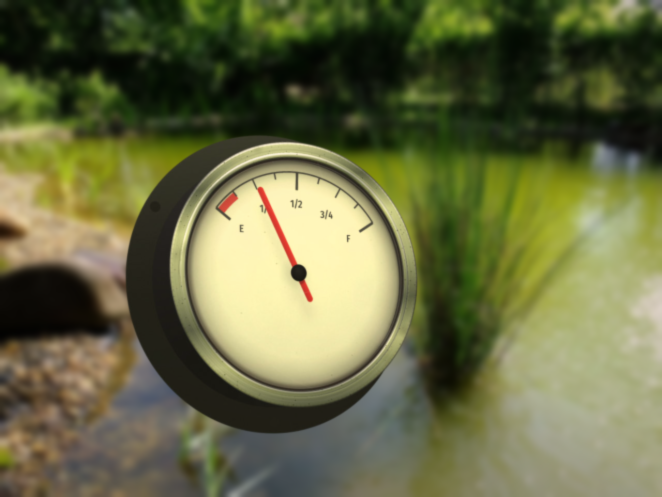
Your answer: 0.25
